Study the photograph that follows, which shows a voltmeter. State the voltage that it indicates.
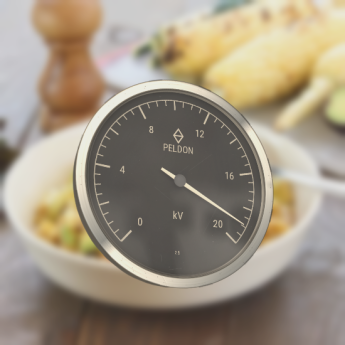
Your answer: 19 kV
